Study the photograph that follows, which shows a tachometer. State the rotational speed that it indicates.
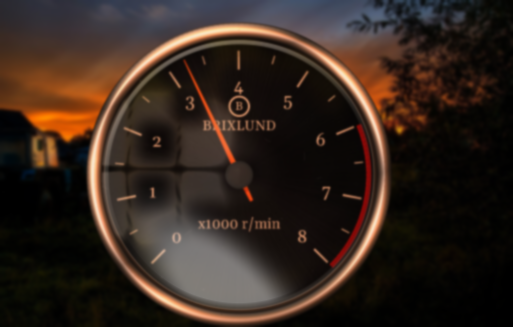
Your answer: 3250 rpm
